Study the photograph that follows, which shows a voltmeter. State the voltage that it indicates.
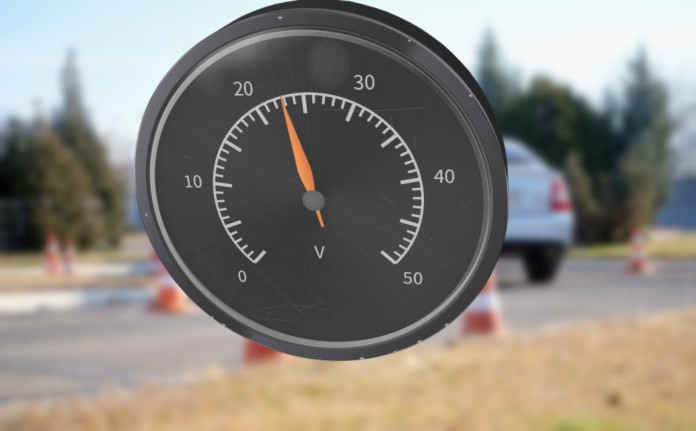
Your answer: 23 V
